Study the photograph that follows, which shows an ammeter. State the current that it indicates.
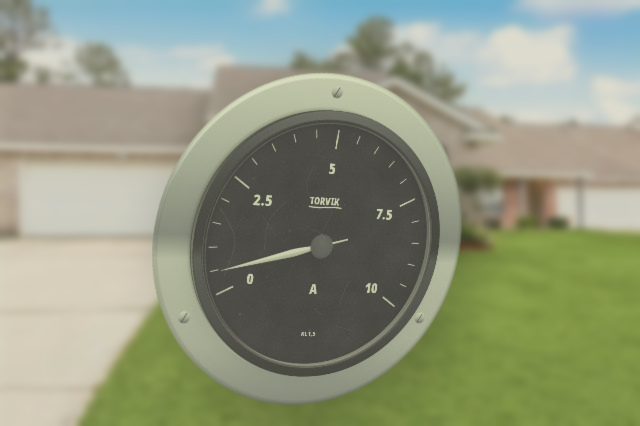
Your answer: 0.5 A
